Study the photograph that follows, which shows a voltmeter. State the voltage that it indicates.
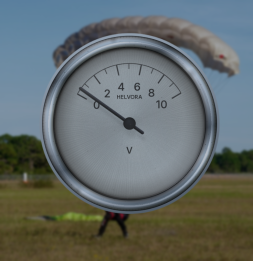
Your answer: 0.5 V
